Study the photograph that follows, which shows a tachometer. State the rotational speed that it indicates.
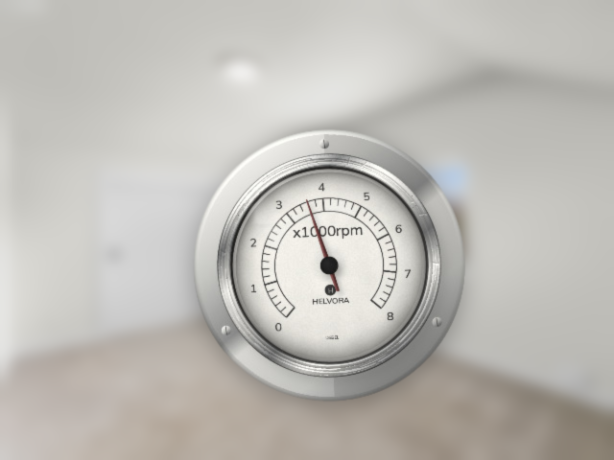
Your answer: 3600 rpm
